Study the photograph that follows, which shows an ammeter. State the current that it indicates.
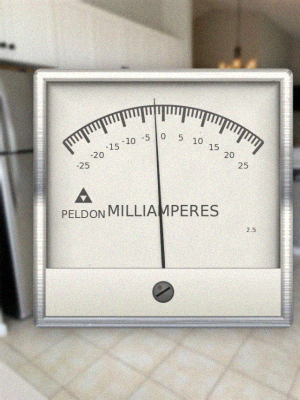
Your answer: -2 mA
